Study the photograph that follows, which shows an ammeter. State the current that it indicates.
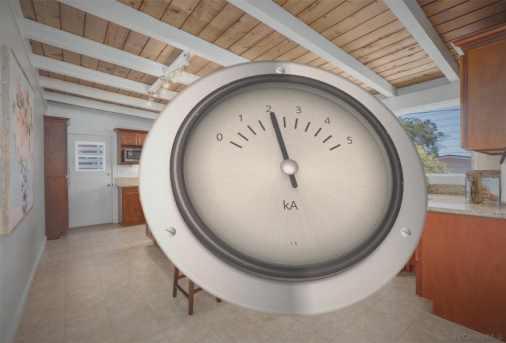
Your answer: 2 kA
